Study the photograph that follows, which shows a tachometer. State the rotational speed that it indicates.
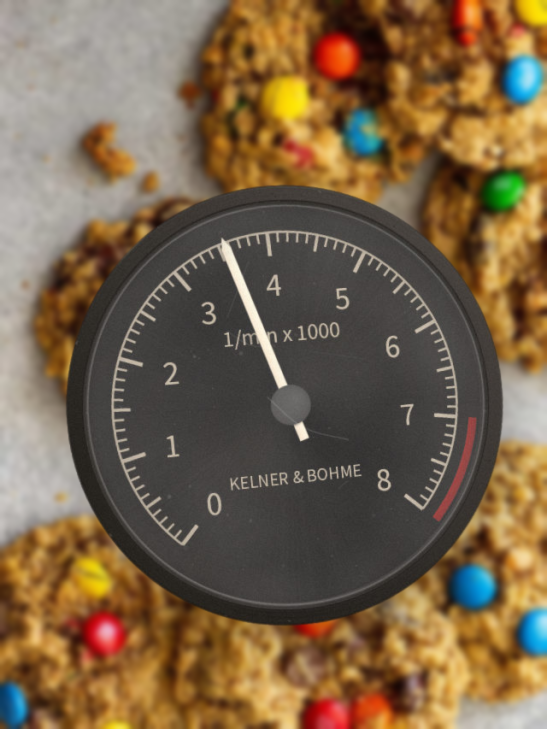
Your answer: 3550 rpm
